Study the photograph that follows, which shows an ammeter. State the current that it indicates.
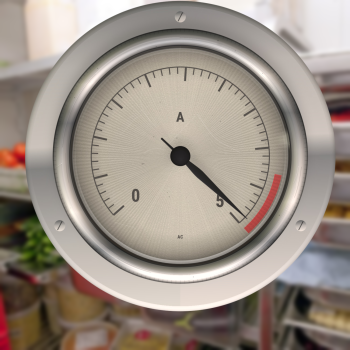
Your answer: 4.9 A
